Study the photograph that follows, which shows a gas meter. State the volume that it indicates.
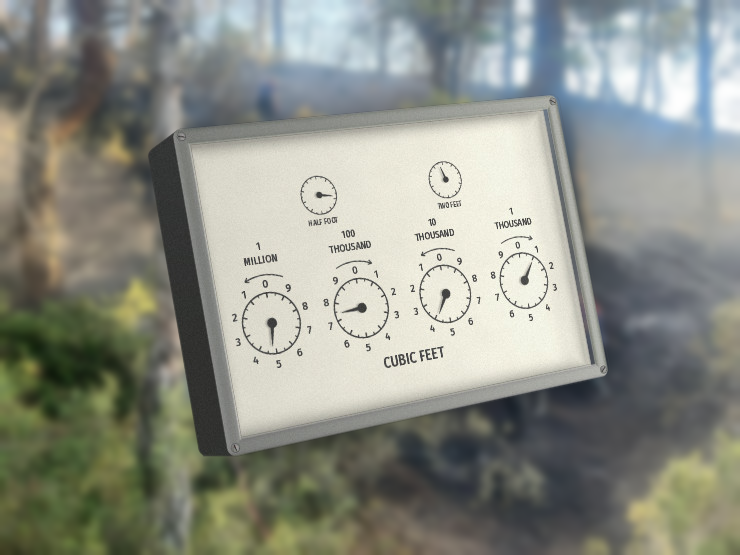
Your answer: 474100 ft³
